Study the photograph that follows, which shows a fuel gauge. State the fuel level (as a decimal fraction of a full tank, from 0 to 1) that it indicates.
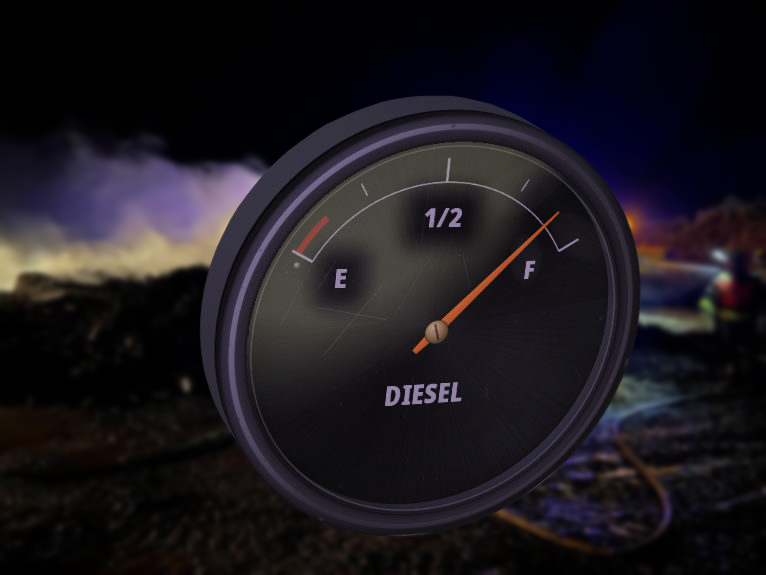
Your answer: 0.875
